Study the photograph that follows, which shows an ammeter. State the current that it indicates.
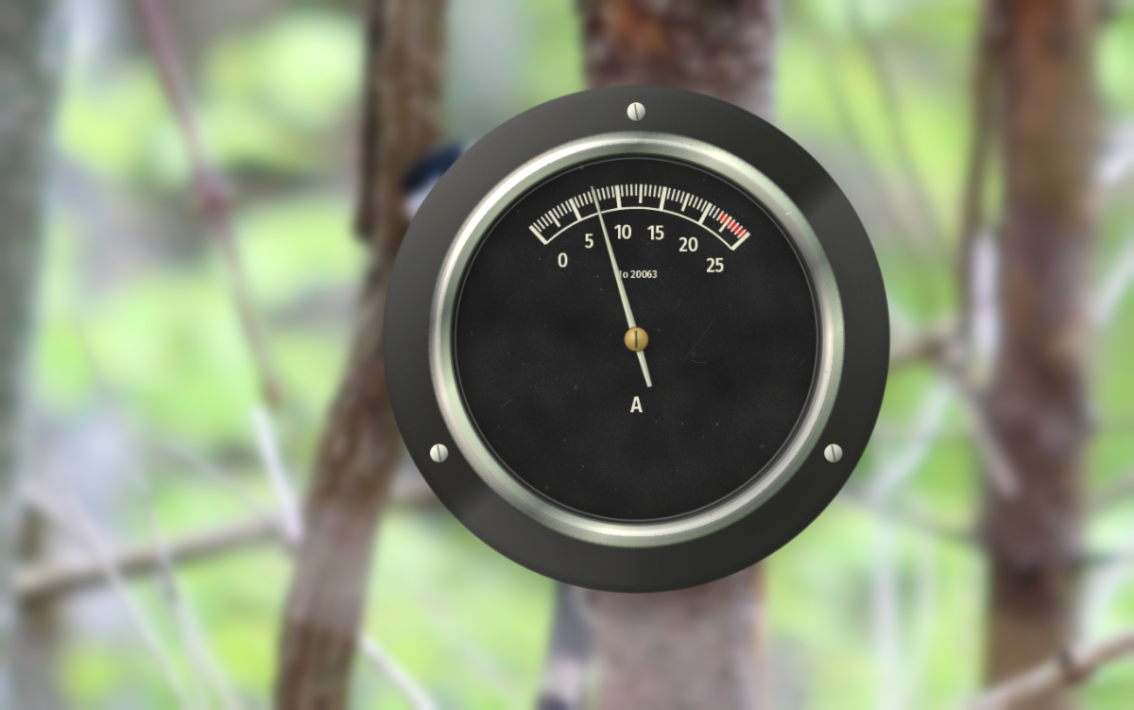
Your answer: 7.5 A
